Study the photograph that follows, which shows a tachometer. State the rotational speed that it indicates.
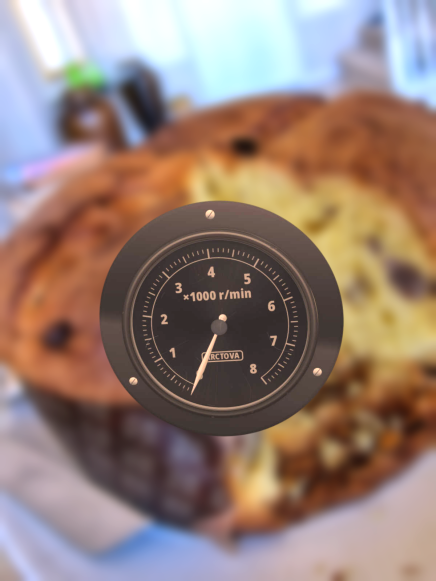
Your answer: 0 rpm
